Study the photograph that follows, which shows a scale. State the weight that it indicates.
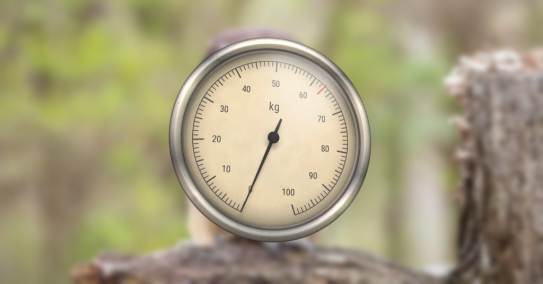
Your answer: 0 kg
